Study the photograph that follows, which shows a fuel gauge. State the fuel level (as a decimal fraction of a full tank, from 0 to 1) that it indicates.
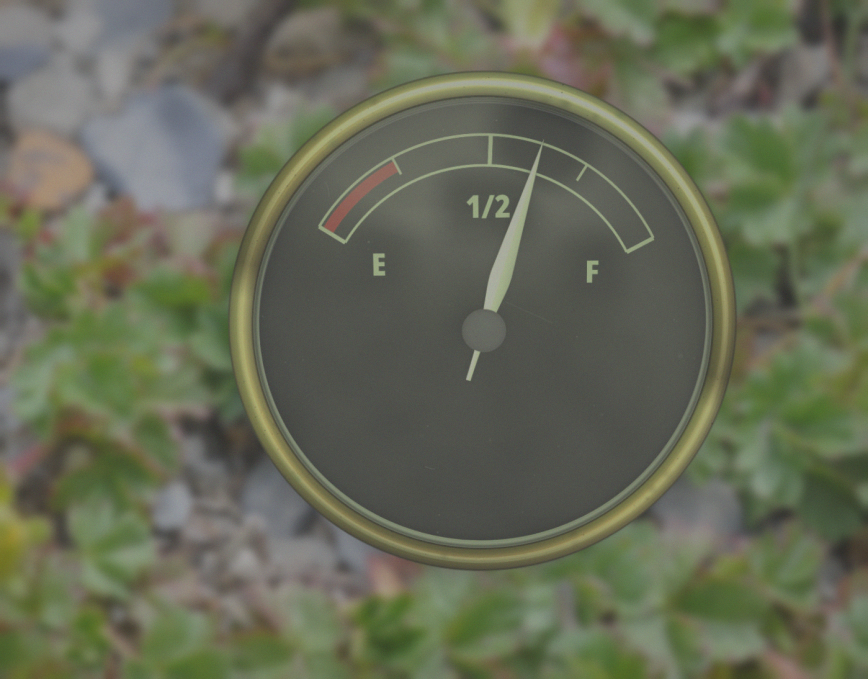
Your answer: 0.625
